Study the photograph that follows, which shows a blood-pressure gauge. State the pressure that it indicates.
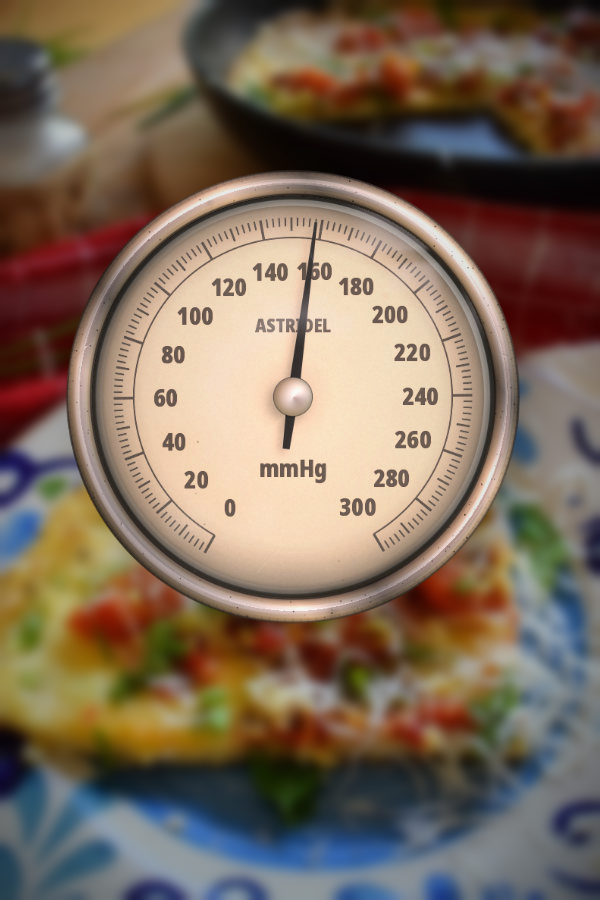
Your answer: 158 mmHg
